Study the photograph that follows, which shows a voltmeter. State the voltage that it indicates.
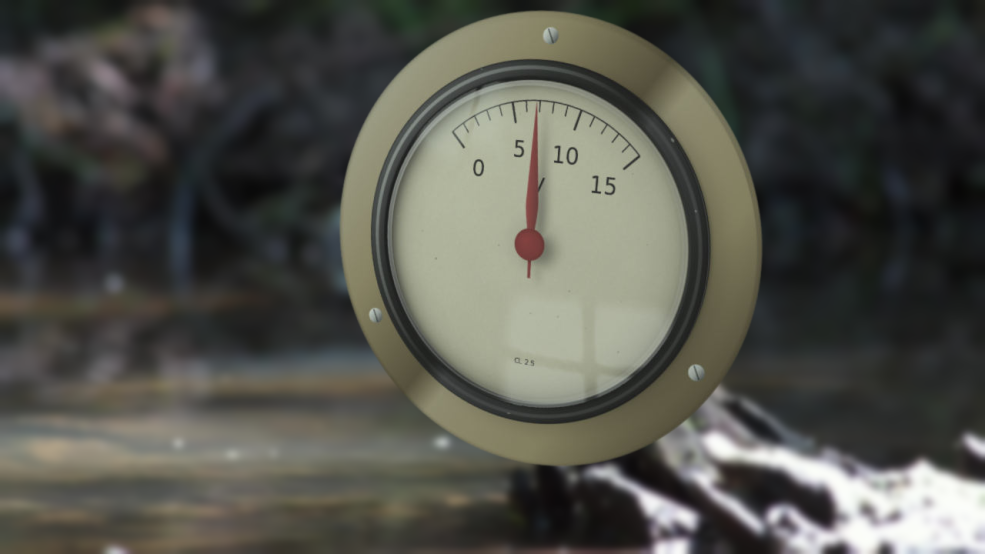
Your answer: 7 V
